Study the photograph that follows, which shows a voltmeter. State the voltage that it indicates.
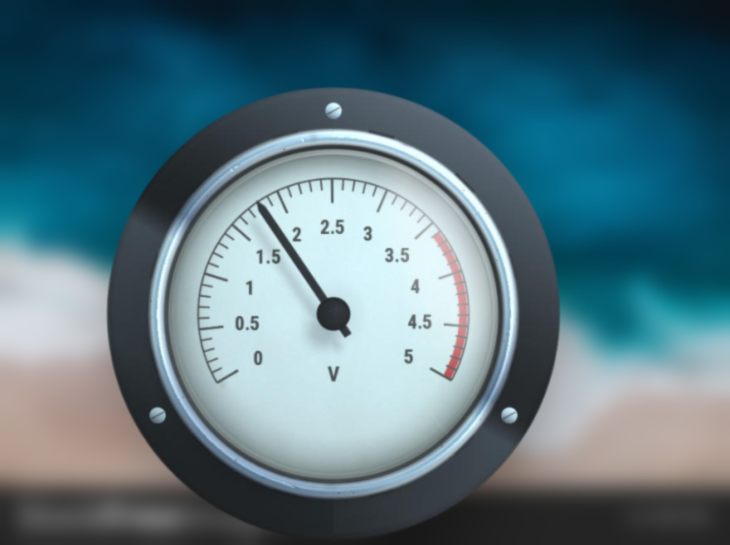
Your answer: 1.8 V
